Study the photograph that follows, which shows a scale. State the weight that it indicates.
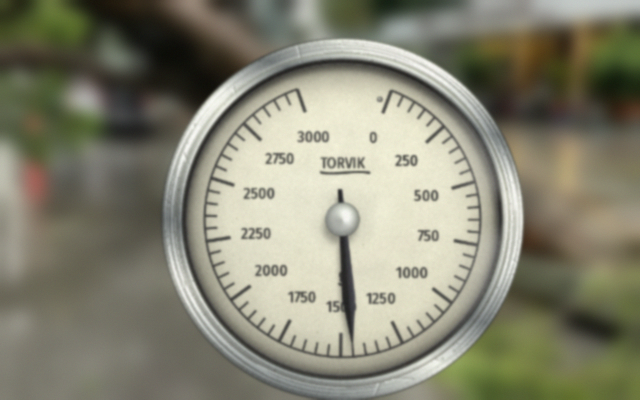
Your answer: 1450 g
